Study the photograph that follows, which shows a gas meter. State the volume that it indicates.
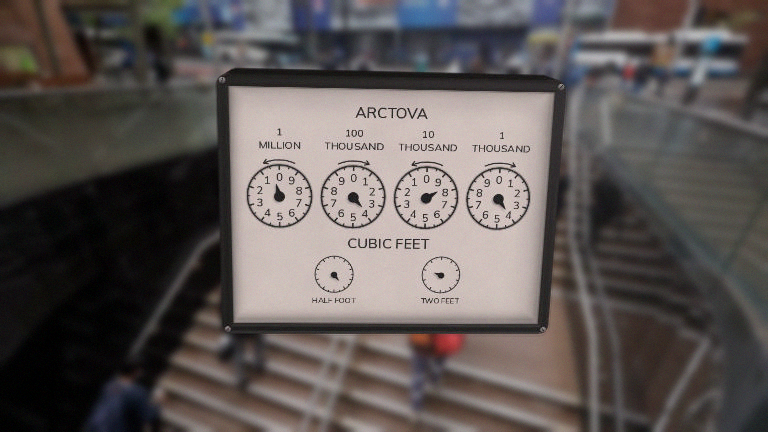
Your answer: 38400 ft³
